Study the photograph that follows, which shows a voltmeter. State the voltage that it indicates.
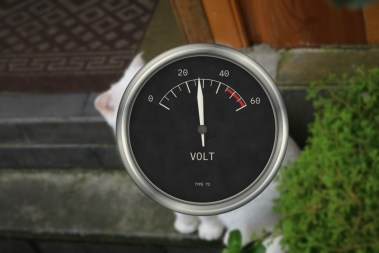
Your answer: 27.5 V
